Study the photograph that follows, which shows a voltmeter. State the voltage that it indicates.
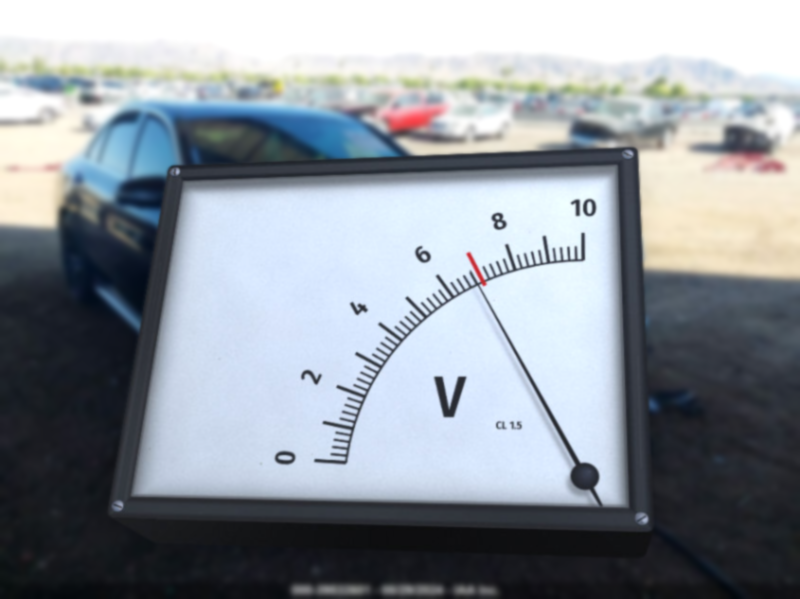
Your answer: 6.8 V
